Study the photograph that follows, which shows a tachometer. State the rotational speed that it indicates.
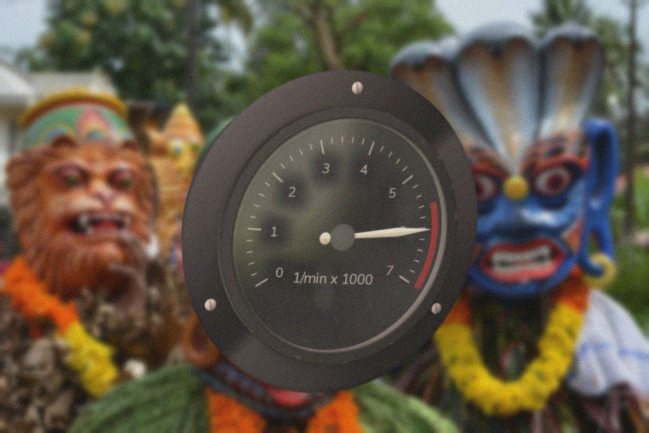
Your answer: 6000 rpm
